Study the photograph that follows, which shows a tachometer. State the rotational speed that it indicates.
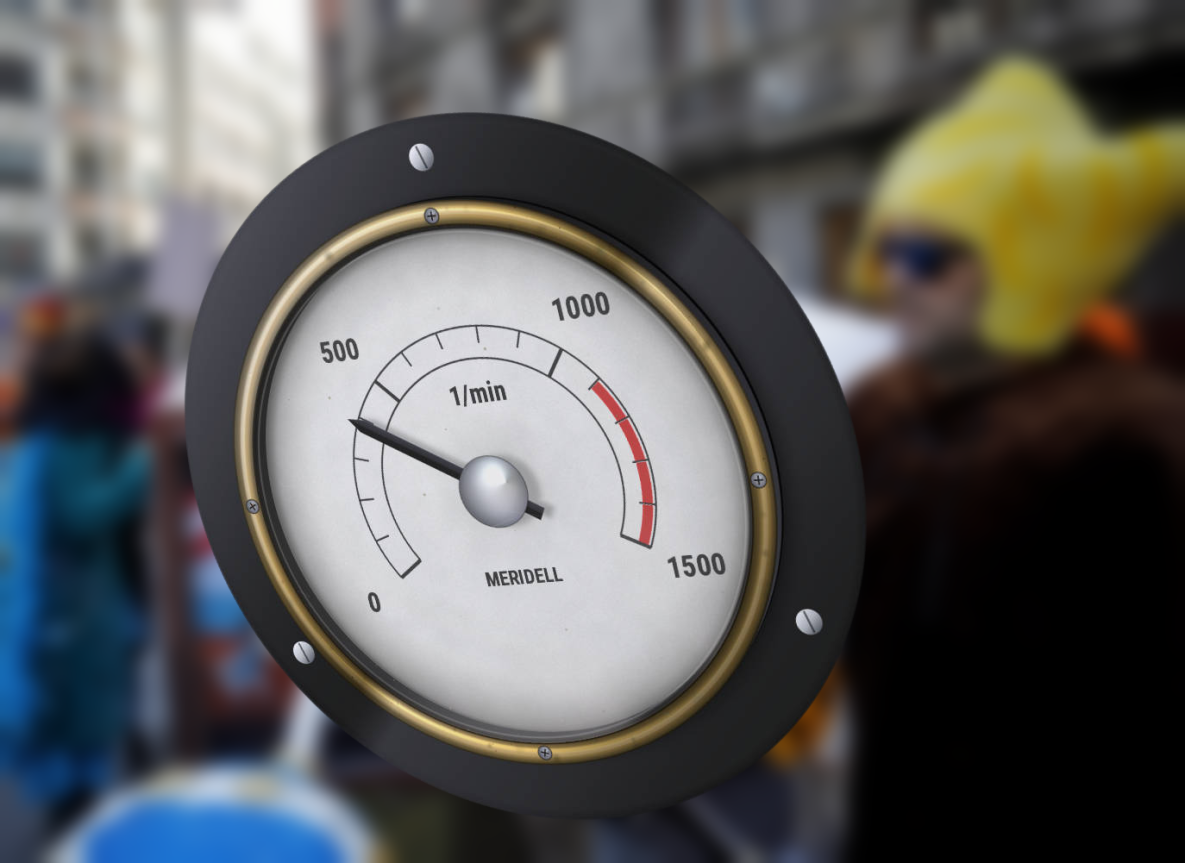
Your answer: 400 rpm
